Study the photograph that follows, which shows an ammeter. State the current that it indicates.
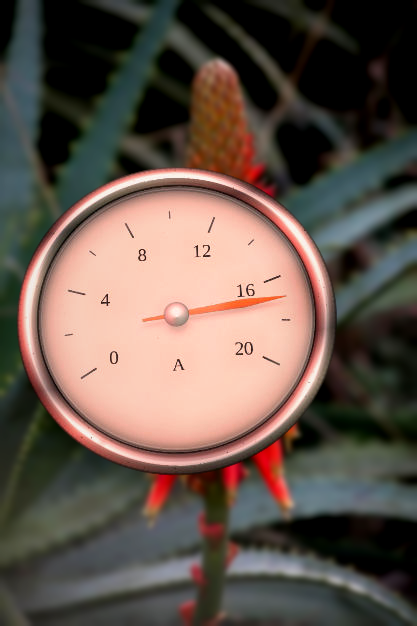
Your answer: 17 A
